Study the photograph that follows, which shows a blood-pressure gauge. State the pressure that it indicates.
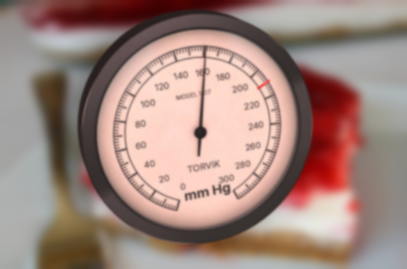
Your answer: 160 mmHg
